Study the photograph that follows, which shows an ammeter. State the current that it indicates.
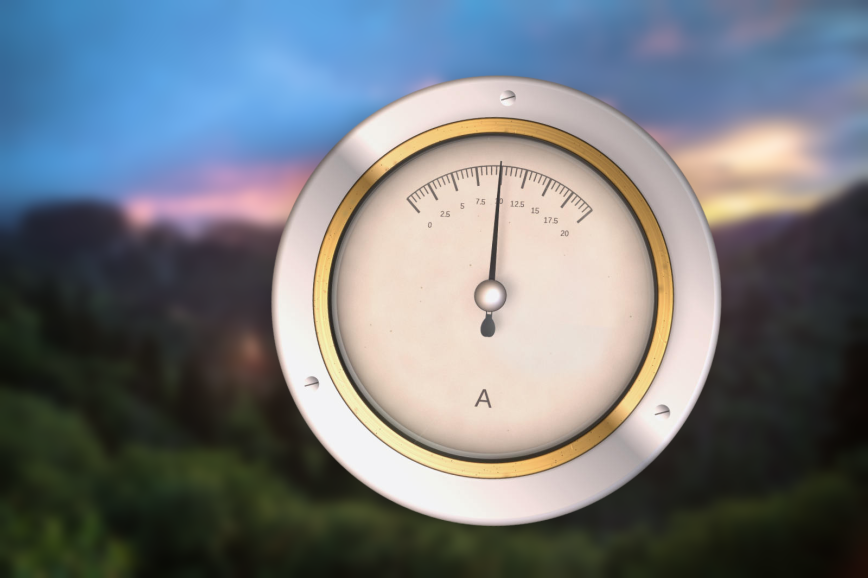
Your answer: 10 A
